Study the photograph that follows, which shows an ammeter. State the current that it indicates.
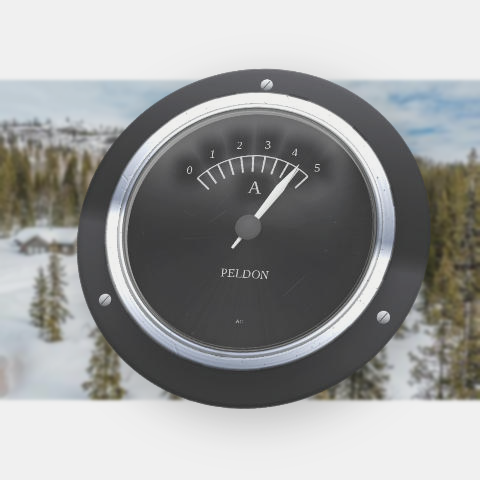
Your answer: 4.5 A
